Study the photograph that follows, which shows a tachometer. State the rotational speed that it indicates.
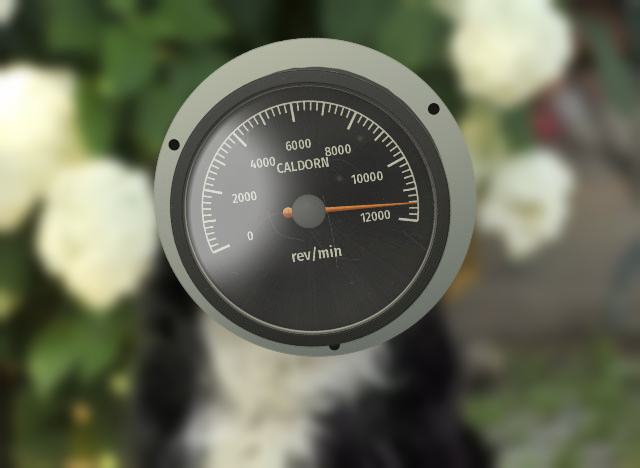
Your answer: 11400 rpm
